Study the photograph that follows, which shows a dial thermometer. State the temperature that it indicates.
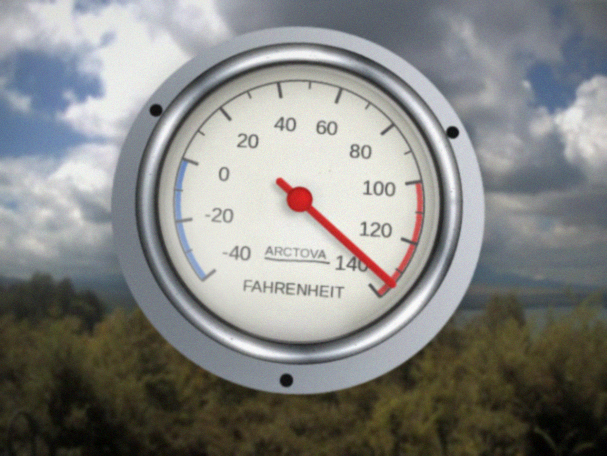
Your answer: 135 °F
